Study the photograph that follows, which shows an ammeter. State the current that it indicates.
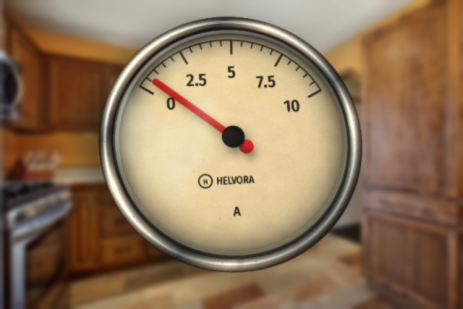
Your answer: 0.5 A
